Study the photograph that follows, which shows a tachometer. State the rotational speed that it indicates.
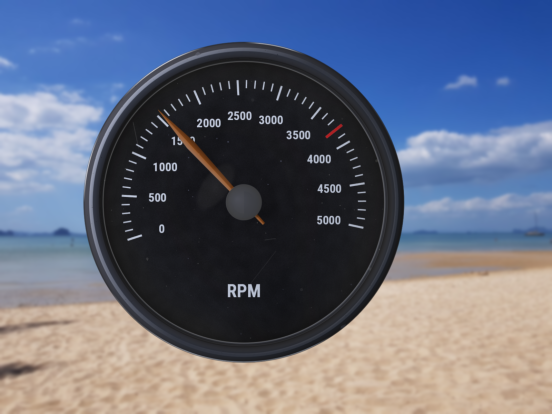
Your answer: 1550 rpm
